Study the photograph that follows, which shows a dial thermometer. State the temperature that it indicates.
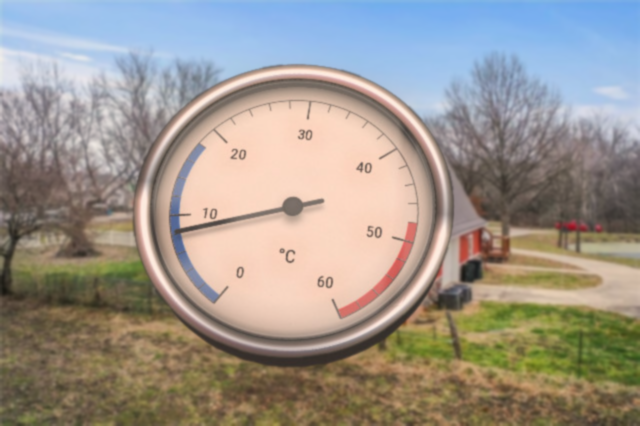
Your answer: 8 °C
